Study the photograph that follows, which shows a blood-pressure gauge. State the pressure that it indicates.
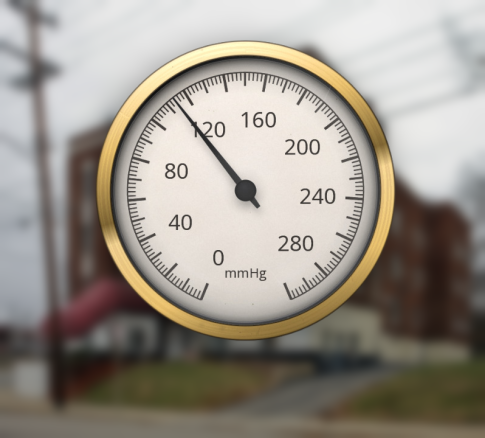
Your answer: 114 mmHg
